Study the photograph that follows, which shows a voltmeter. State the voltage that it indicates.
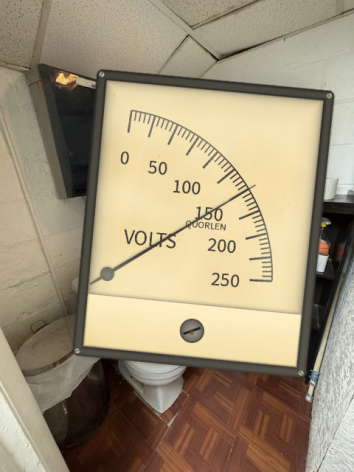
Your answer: 150 V
